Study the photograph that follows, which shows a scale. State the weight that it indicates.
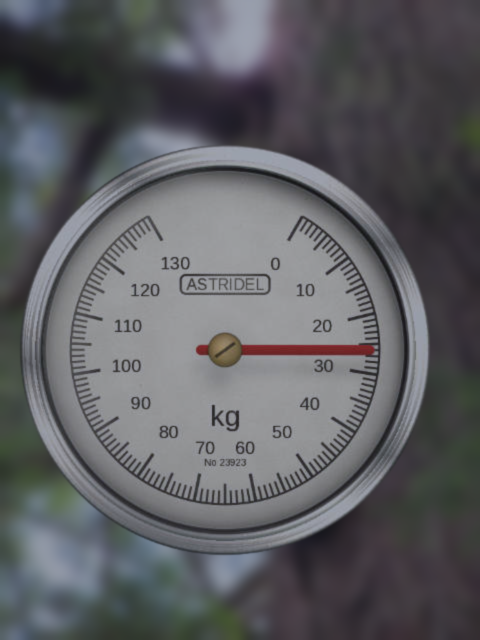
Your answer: 26 kg
